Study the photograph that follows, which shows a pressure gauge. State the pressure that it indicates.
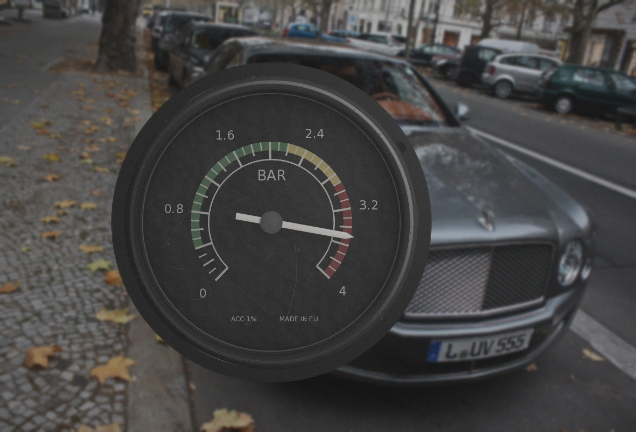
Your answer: 3.5 bar
